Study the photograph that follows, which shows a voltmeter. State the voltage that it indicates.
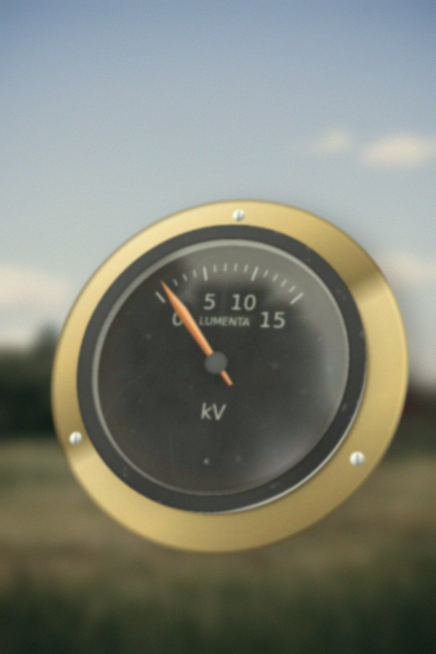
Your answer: 1 kV
